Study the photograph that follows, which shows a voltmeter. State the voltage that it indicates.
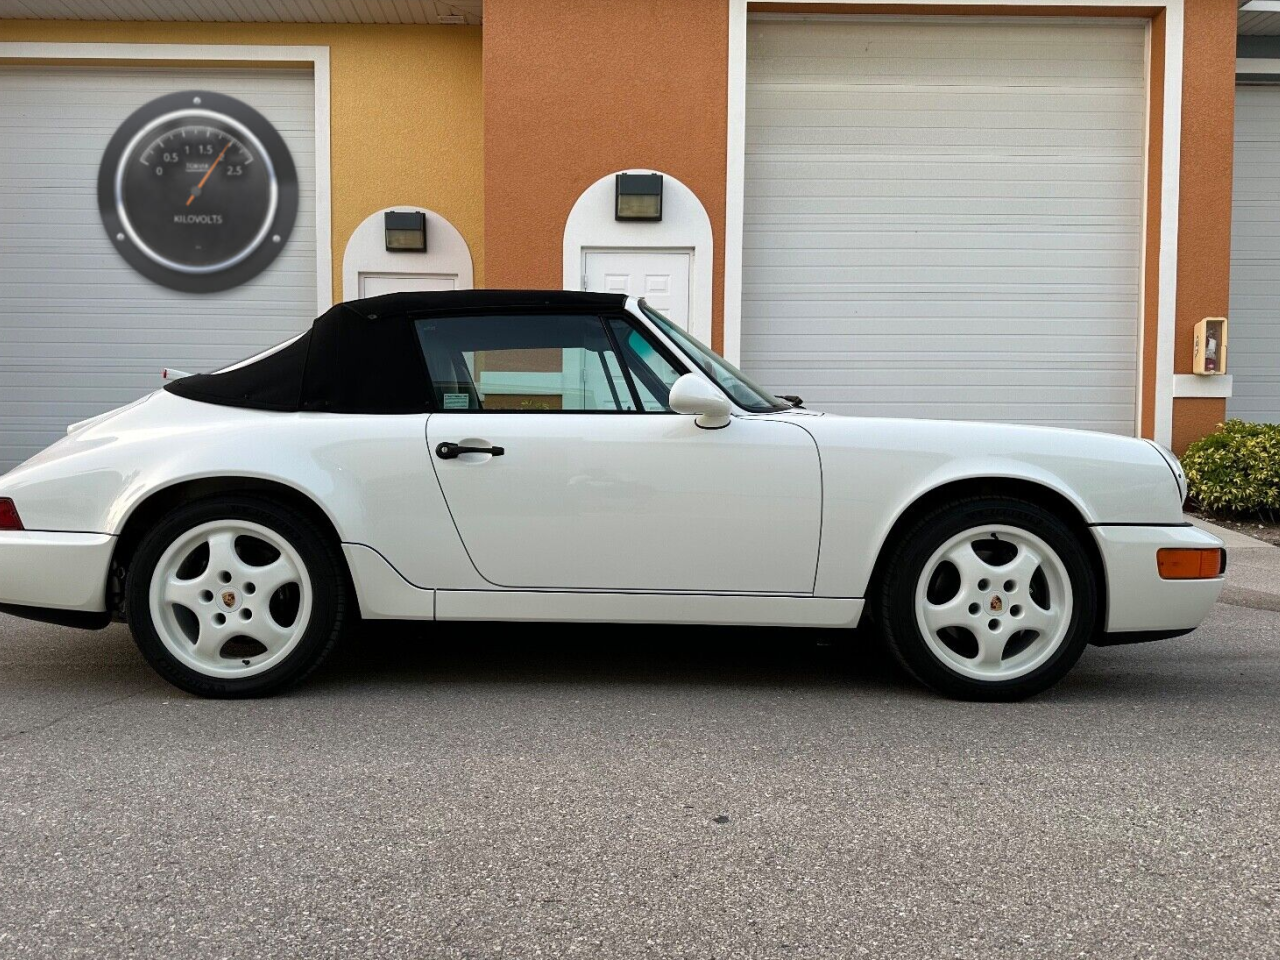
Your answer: 2 kV
